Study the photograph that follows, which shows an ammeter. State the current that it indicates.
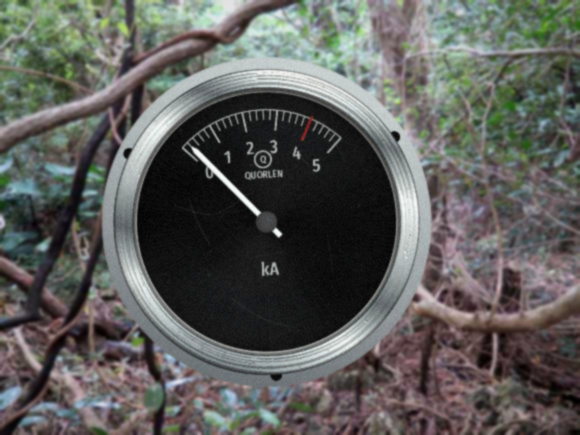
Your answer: 0.2 kA
